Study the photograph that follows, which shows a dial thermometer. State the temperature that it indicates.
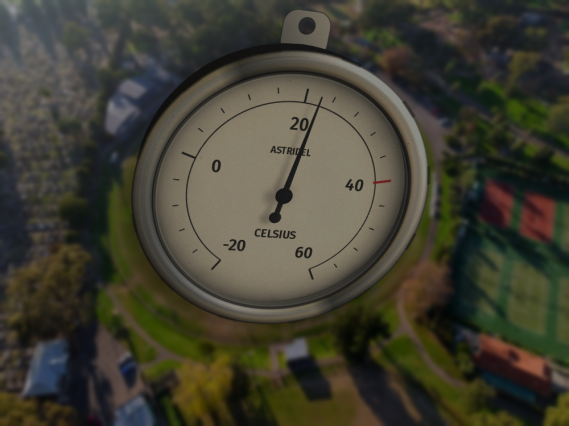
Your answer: 22 °C
